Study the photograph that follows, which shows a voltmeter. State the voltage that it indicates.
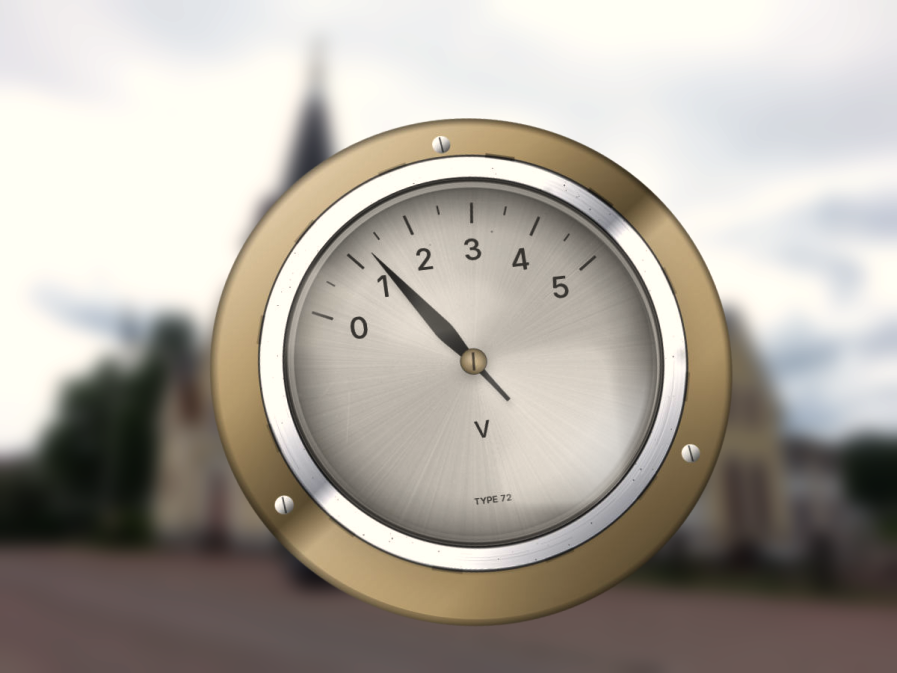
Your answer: 1.25 V
